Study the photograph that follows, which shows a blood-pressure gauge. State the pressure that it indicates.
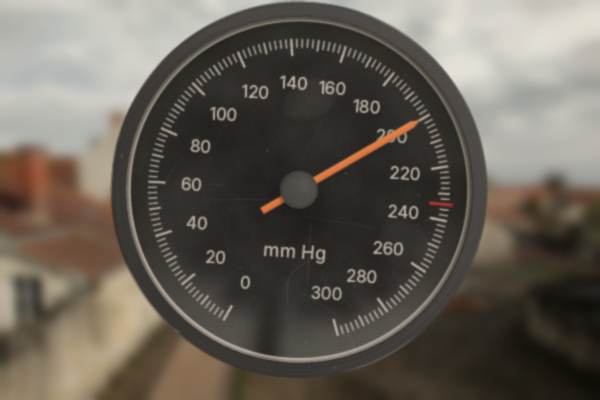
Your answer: 200 mmHg
